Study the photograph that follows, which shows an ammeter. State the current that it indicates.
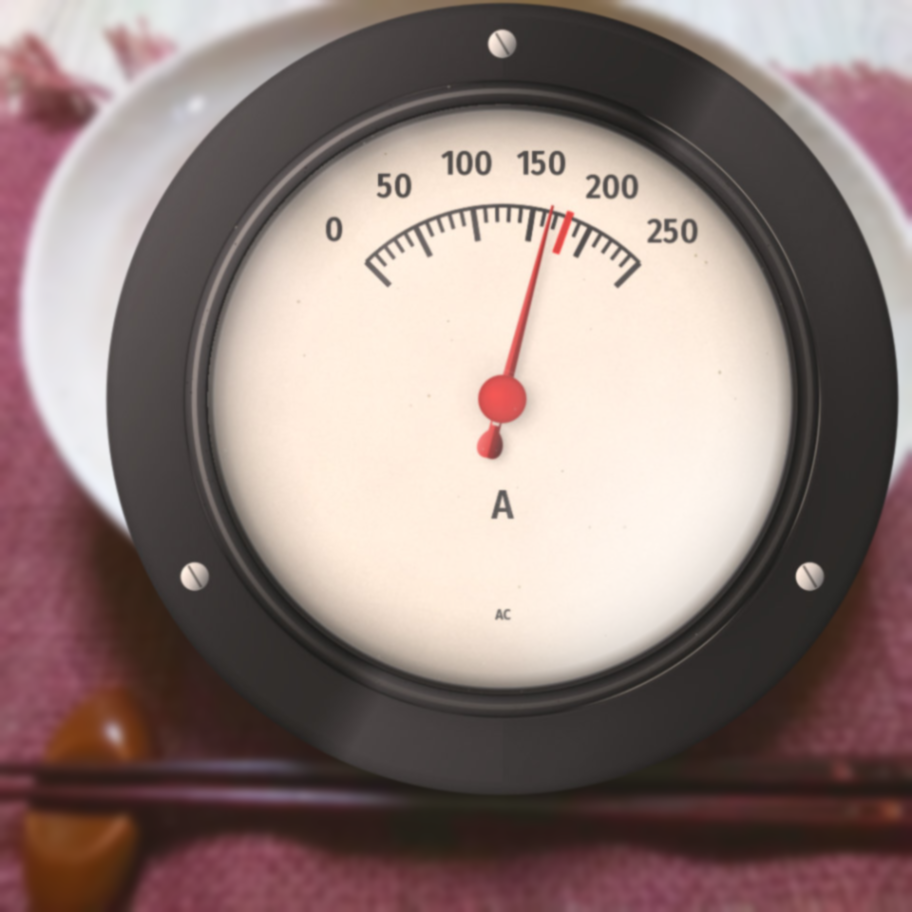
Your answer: 165 A
